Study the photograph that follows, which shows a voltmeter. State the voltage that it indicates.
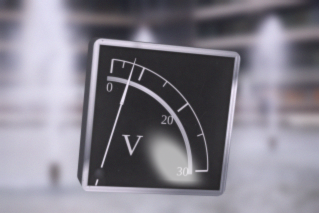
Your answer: 7.5 V
